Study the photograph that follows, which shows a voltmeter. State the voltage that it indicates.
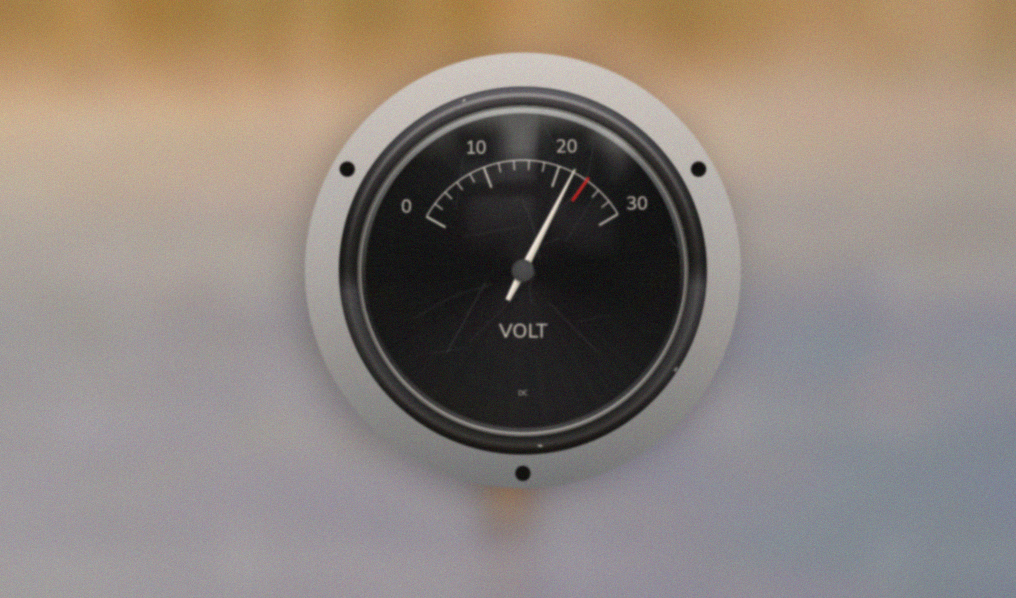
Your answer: 22 V
